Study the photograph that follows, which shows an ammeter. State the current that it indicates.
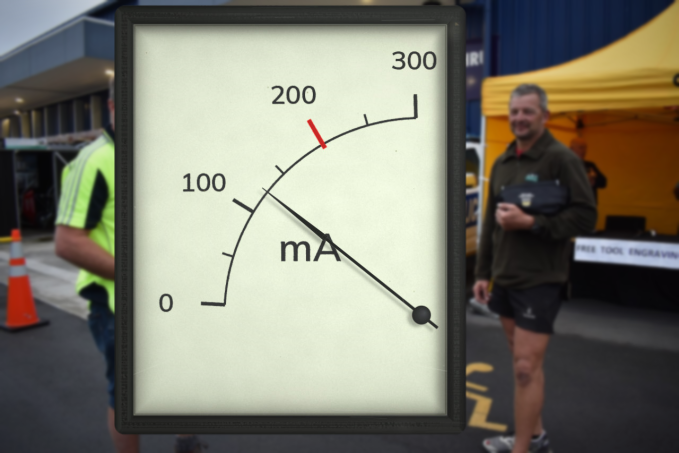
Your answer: 125 mA
